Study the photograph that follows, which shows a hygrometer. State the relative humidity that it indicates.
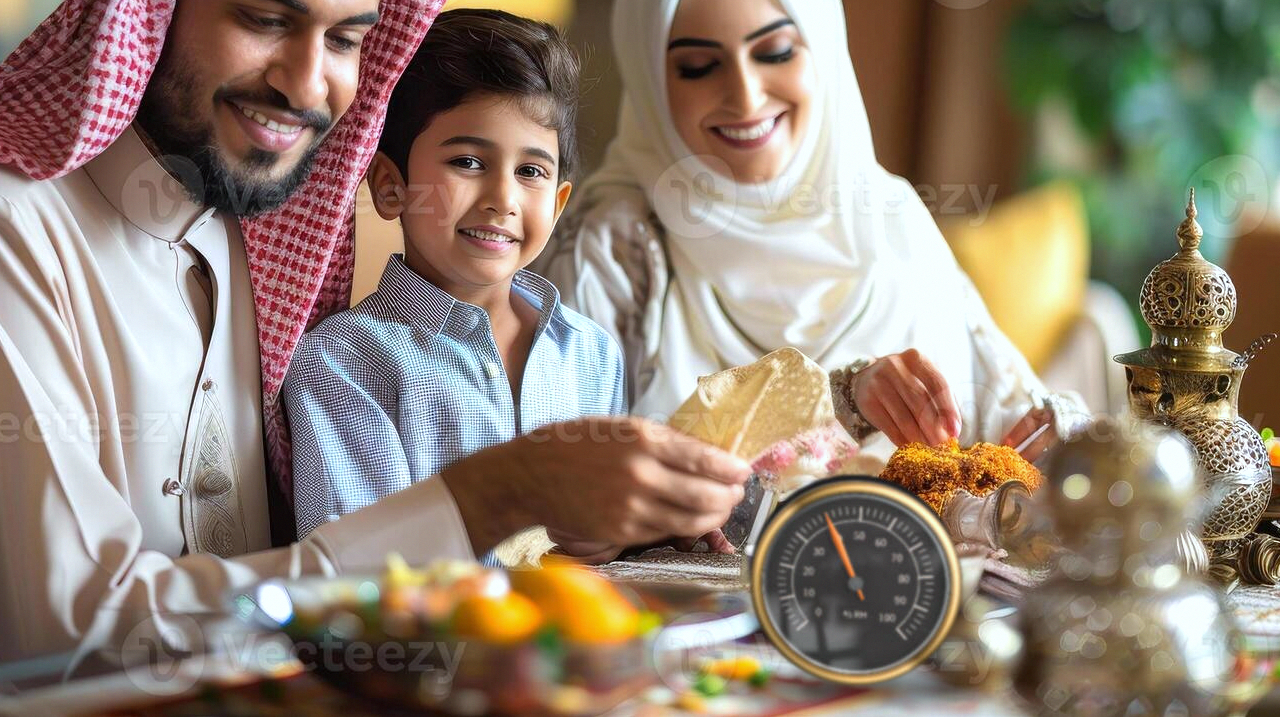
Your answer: 40 %
